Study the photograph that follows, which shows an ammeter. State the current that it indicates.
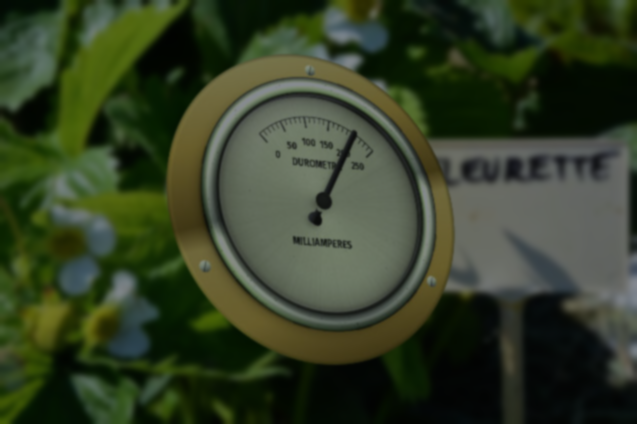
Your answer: 200 mA
